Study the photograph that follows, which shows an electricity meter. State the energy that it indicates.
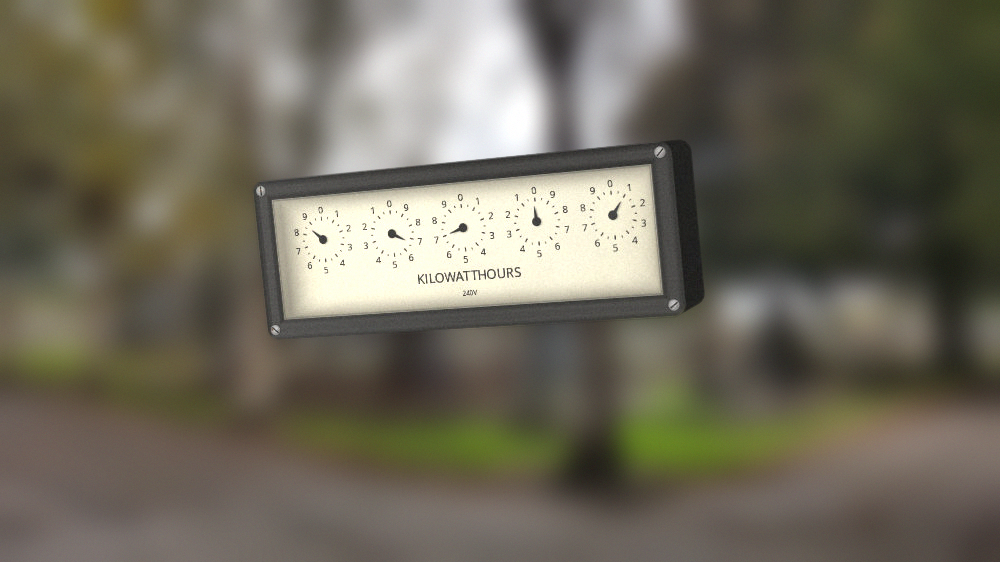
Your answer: 86701 kWh
